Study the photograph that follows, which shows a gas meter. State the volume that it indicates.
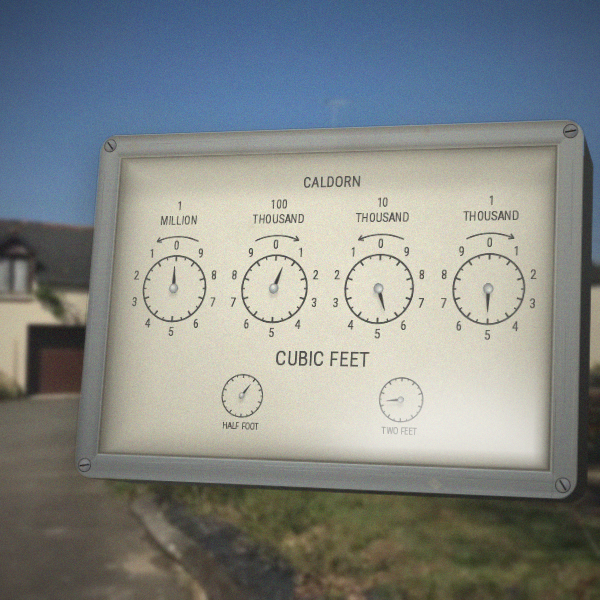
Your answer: 5500 ft³
